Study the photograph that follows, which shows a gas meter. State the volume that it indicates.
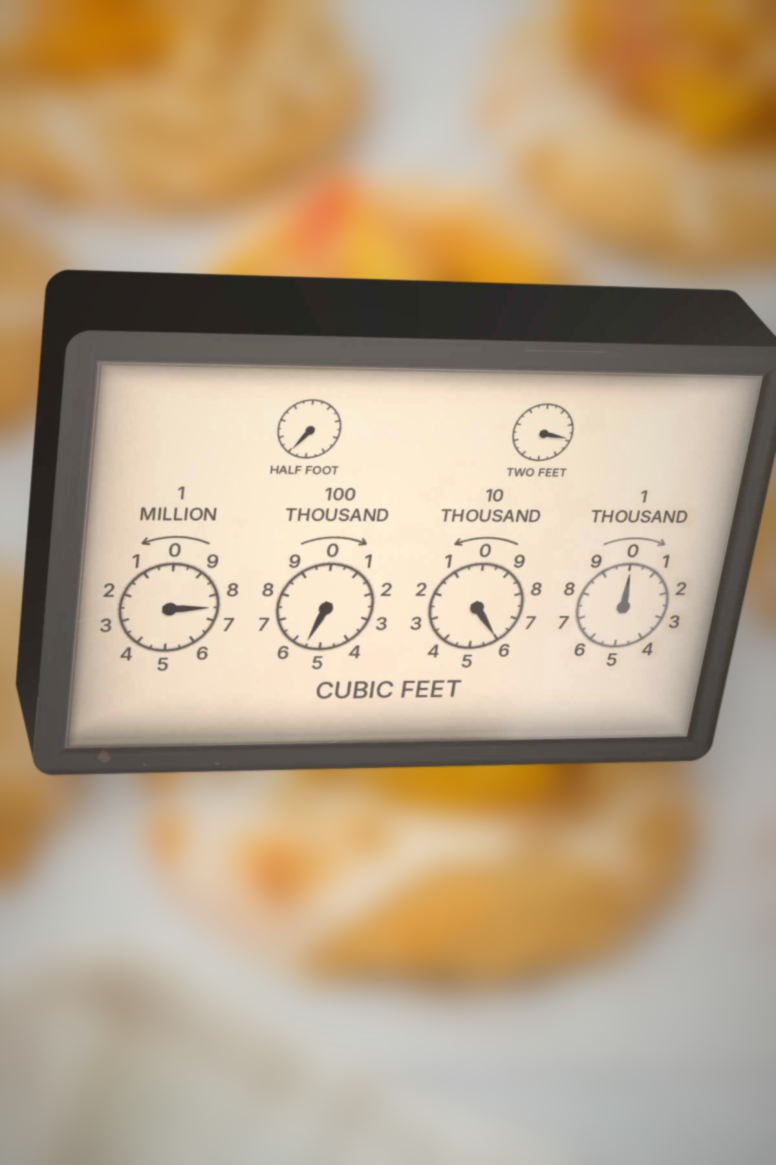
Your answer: 756000 ft³
